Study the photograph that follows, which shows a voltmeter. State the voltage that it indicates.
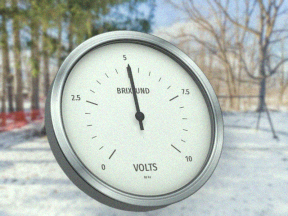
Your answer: 5 V
